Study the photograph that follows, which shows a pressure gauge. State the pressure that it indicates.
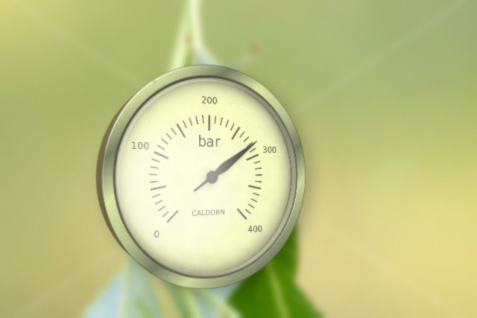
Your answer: 280 bar
